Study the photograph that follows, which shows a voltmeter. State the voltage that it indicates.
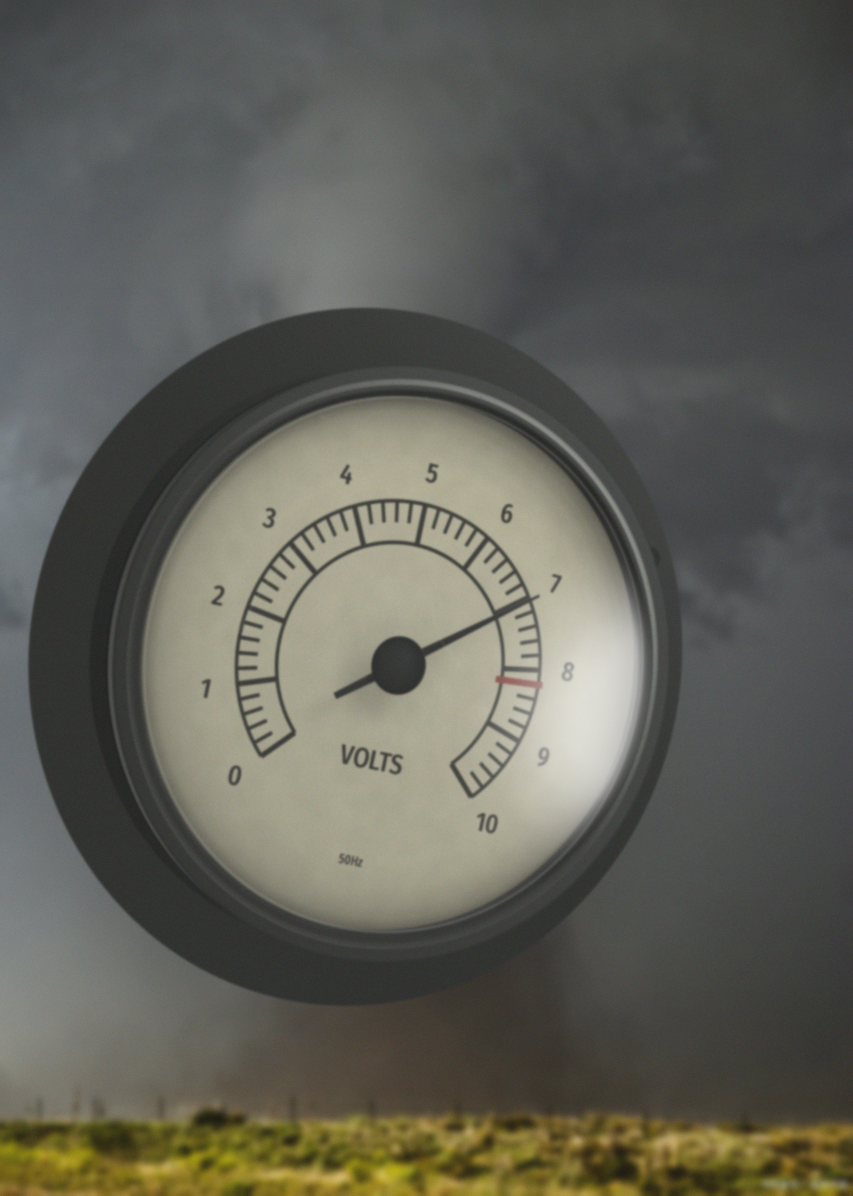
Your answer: 7 V
